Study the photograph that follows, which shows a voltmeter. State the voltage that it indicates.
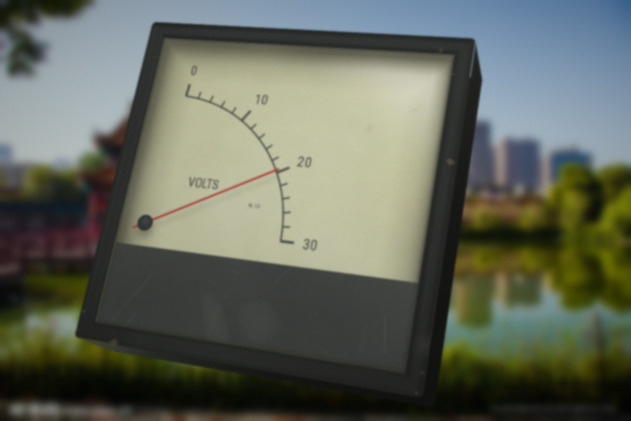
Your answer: 20 V
